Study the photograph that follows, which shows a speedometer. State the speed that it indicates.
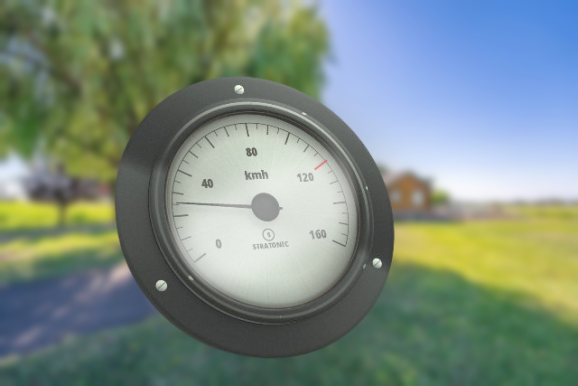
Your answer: 25 km/h
